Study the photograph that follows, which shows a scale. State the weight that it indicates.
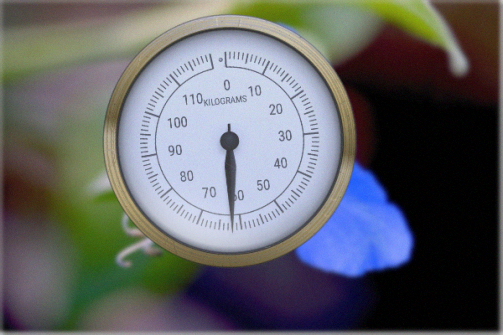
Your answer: 62 kg
